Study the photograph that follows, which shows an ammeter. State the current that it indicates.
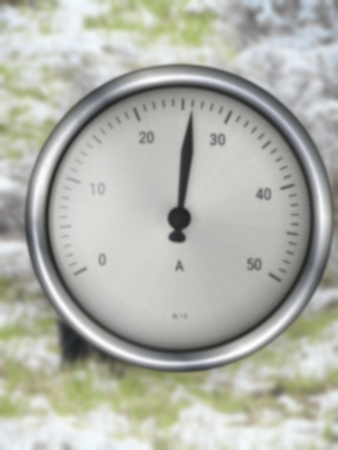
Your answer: 26 A
